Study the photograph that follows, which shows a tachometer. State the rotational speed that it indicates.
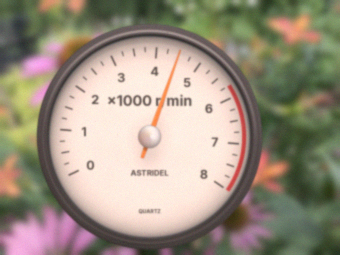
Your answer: 4500 rpm
